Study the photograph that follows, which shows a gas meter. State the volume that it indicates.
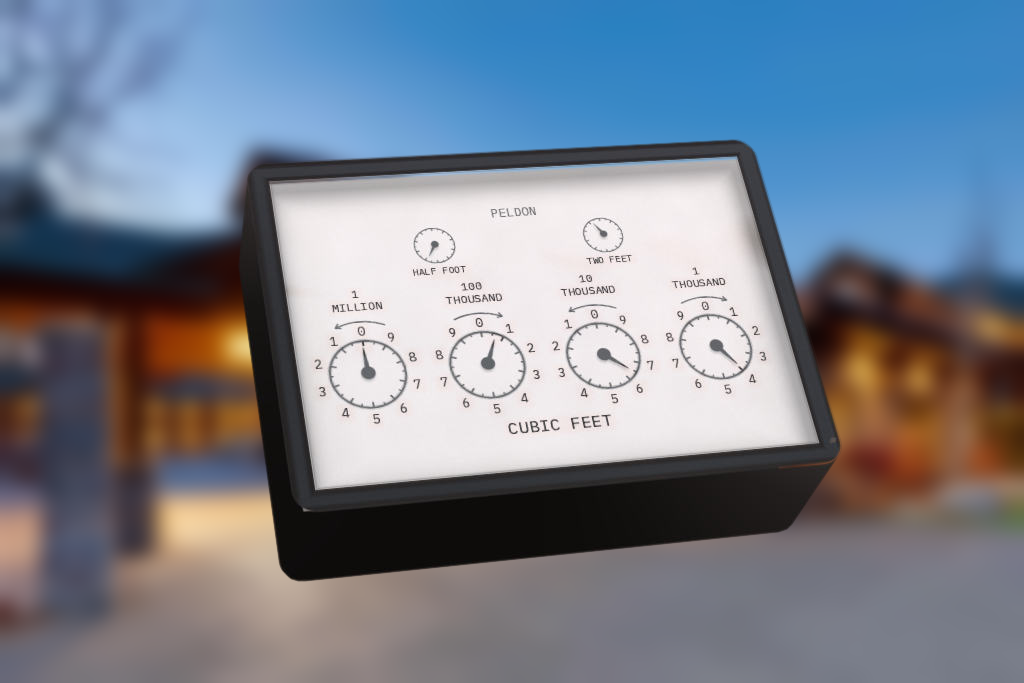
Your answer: 6400 ft³
